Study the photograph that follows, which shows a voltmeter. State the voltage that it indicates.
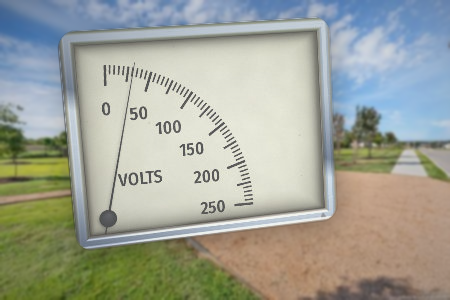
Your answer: 30 V
